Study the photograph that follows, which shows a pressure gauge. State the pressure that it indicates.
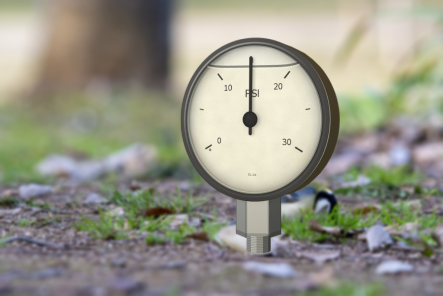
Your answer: 15 psi
